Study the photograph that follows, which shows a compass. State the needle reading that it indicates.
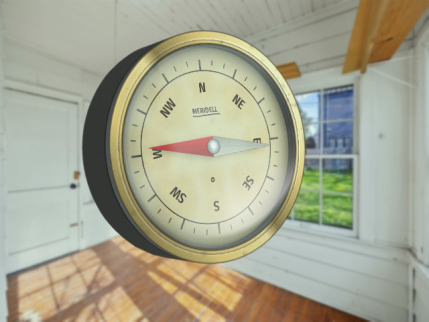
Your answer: 275 °
